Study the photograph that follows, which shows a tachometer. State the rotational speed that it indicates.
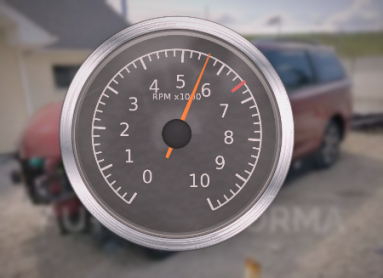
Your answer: 5600 rpm
